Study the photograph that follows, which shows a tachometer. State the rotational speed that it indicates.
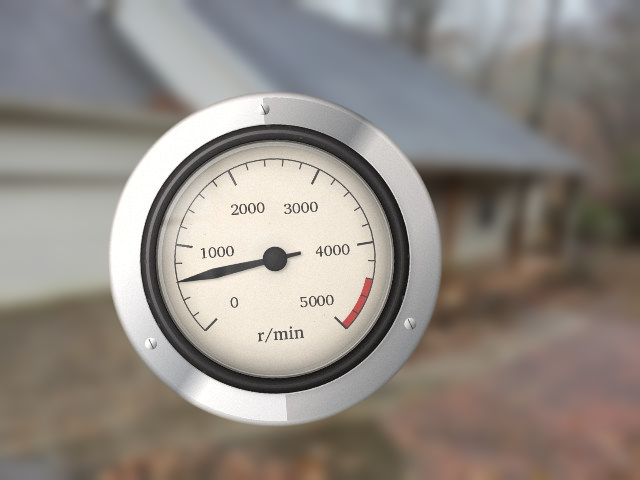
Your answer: 600 rpm
